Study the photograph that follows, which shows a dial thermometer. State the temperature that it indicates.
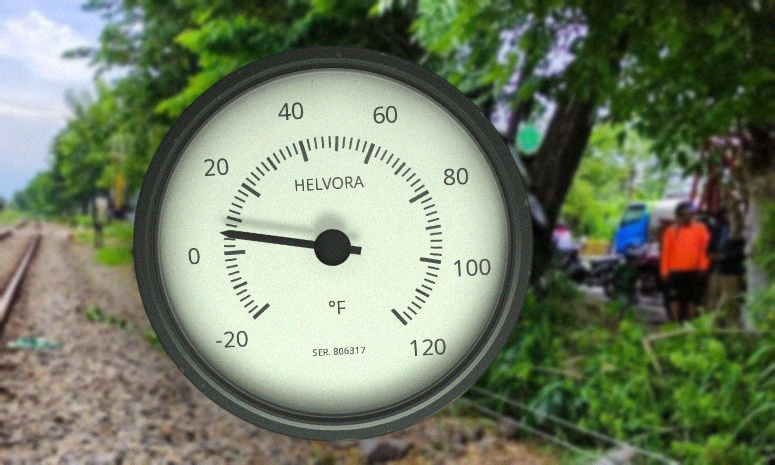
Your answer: 6 °F
